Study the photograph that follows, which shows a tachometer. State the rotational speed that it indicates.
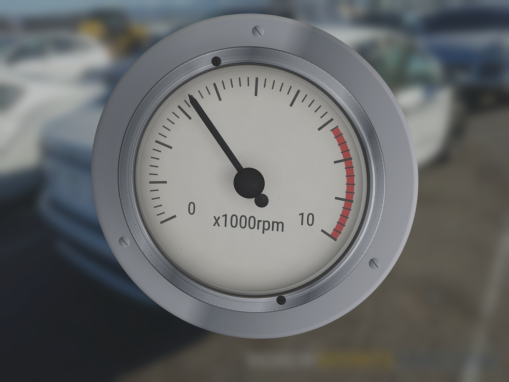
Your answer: 3400 rpm
